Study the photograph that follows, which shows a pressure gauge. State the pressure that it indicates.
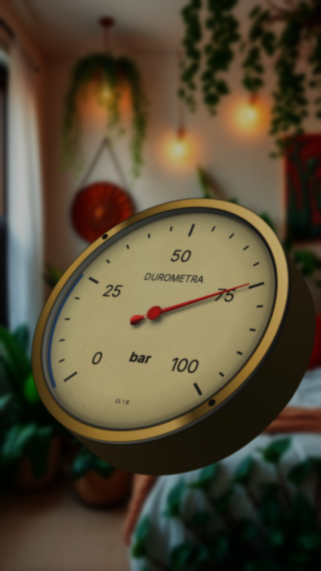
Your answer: 75 bar
